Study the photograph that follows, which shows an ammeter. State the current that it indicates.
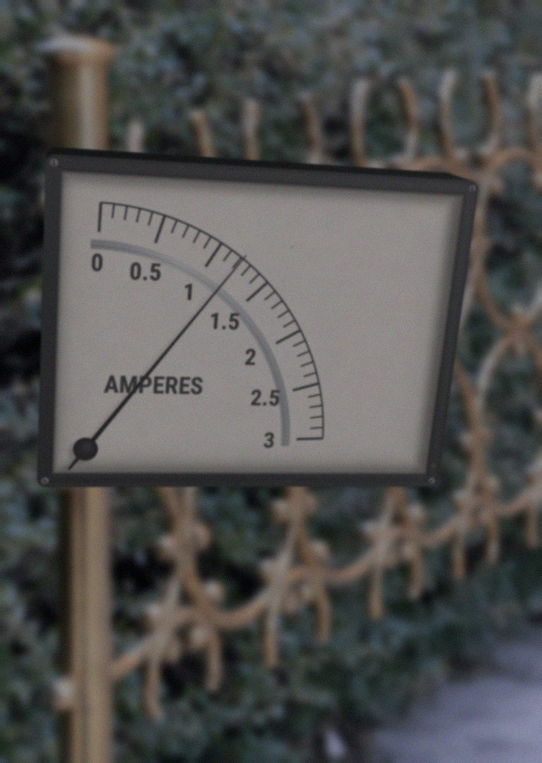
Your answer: 1.2 A
